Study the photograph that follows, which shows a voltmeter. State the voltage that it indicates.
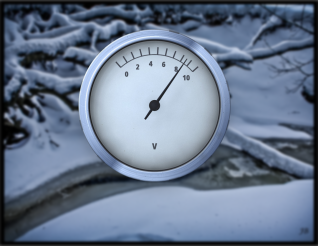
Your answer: 8.5 V
